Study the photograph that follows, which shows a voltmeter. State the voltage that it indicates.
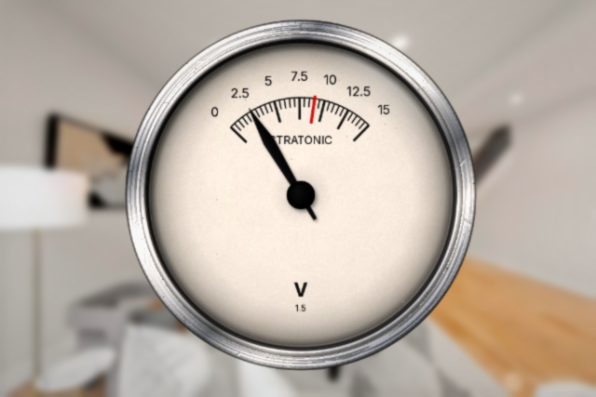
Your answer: 2.5 V
